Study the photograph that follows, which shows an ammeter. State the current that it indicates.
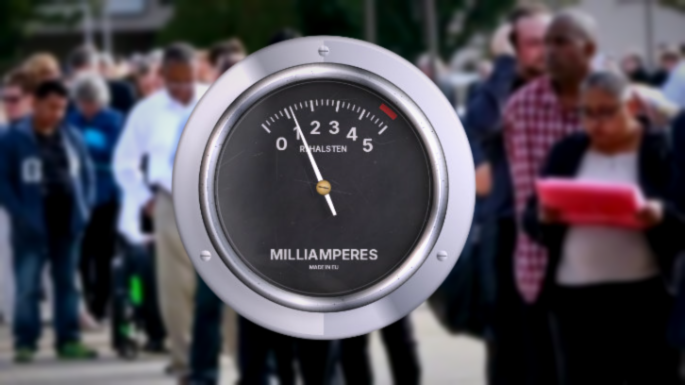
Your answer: 1.2 mA
